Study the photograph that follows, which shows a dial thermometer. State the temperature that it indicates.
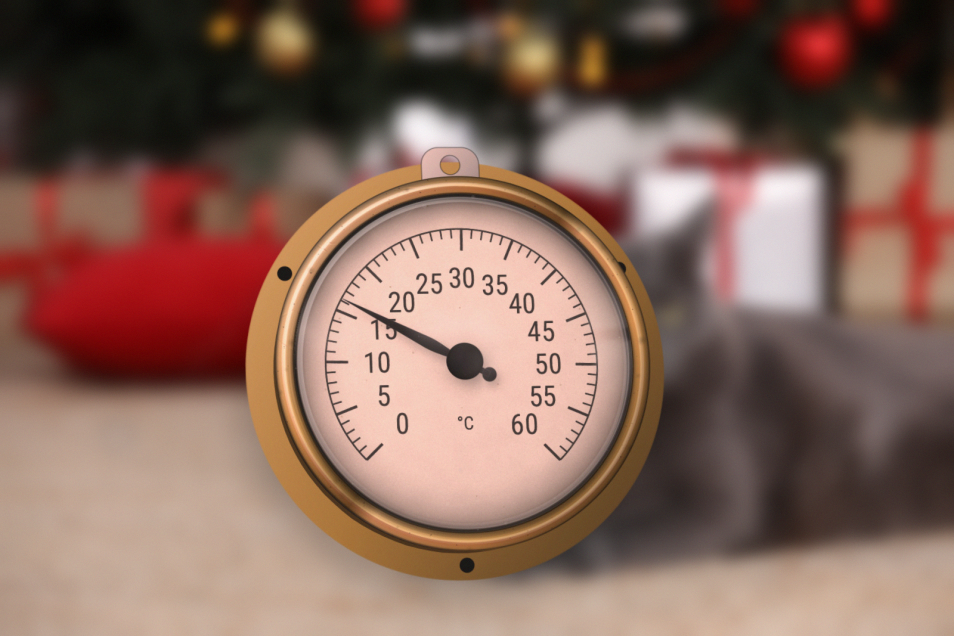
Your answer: 16 °C
